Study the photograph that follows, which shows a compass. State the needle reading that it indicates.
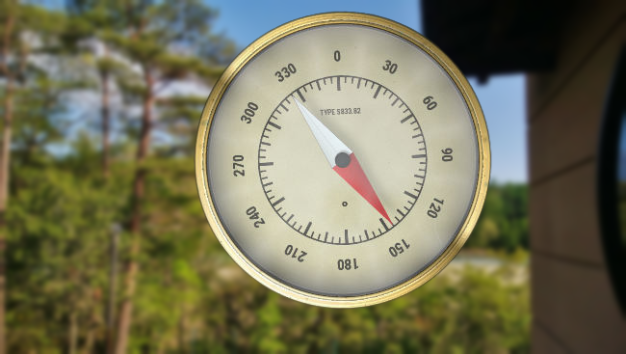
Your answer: 145 °
